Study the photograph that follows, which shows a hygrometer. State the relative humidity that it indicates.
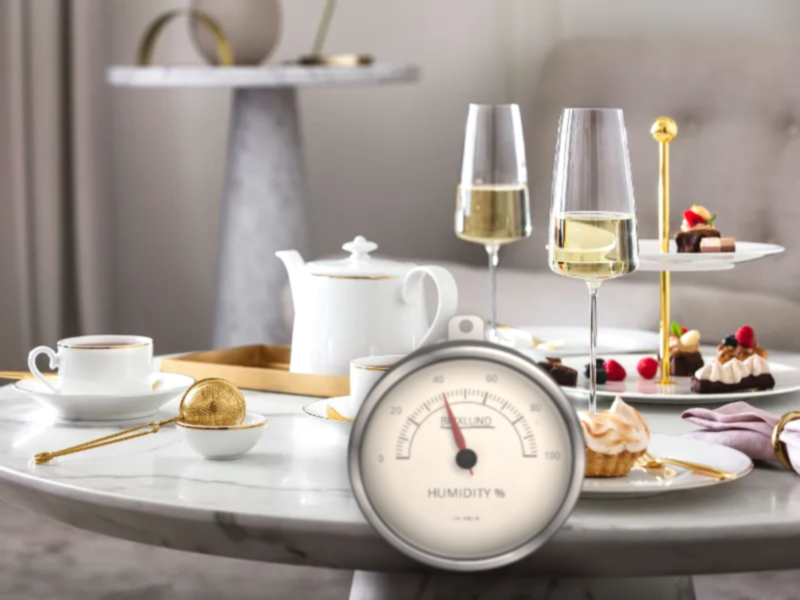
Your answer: 40 %
